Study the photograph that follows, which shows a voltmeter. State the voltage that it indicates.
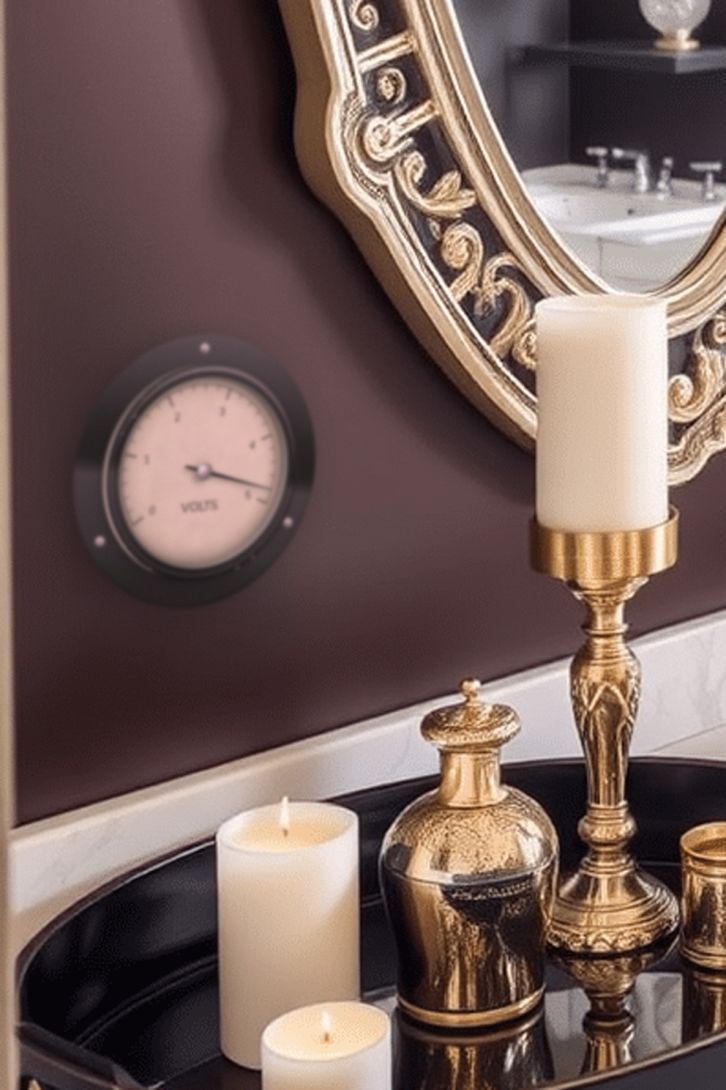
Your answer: 4.8 V
